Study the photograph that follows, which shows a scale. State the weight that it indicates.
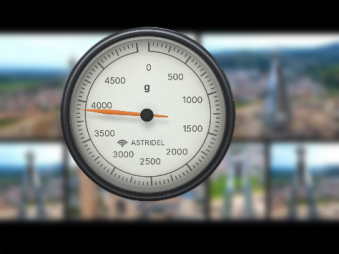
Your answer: 3900 g
